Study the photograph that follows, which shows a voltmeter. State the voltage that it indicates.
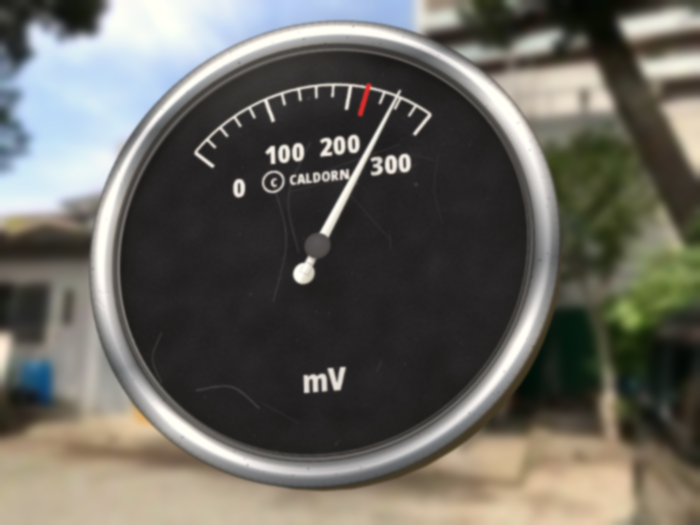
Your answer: 260 mV
